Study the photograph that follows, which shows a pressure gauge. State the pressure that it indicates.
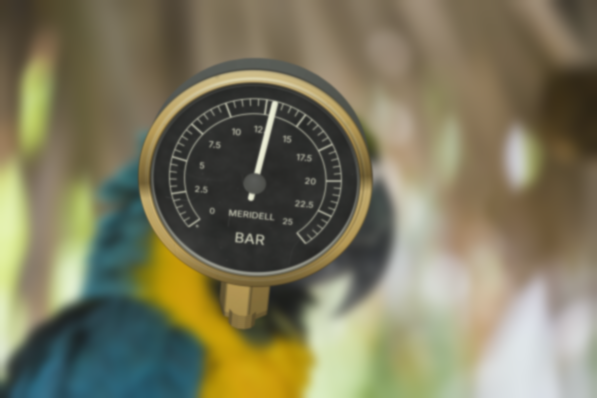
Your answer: 13 bar
